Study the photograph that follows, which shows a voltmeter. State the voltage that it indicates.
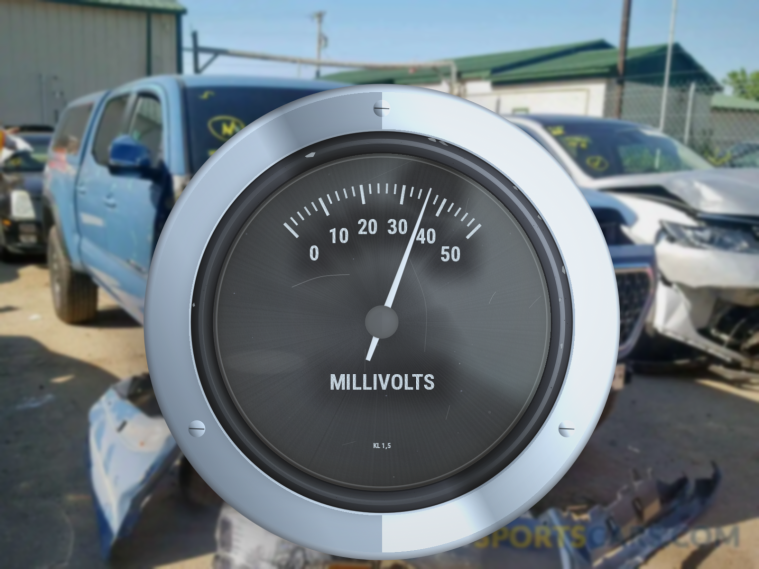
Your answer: 36 mV
